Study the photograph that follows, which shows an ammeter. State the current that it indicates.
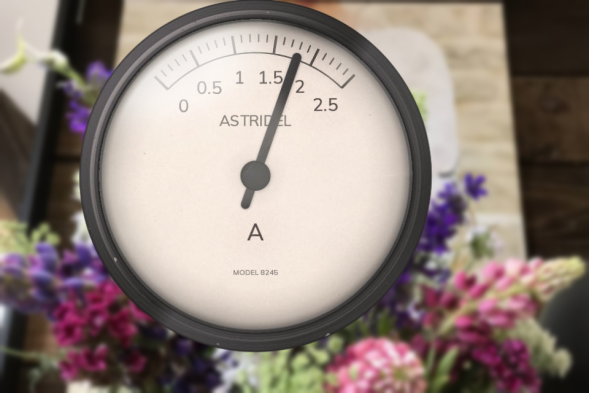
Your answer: 1.8 A
